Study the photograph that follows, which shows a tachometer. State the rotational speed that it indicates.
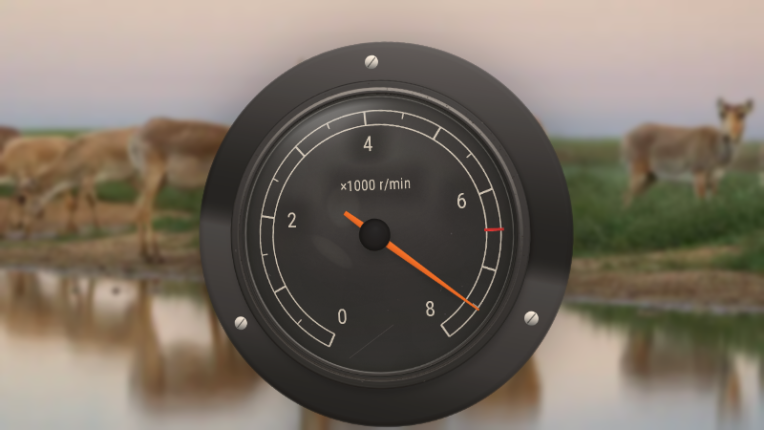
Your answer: 7500 rpm
